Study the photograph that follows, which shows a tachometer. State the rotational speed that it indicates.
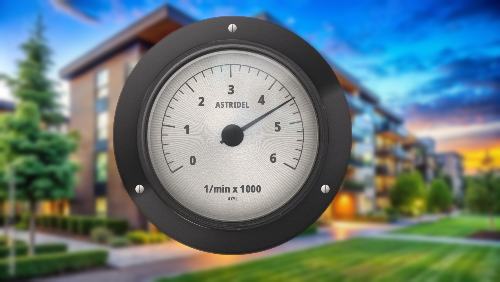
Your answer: 4500 rpm
